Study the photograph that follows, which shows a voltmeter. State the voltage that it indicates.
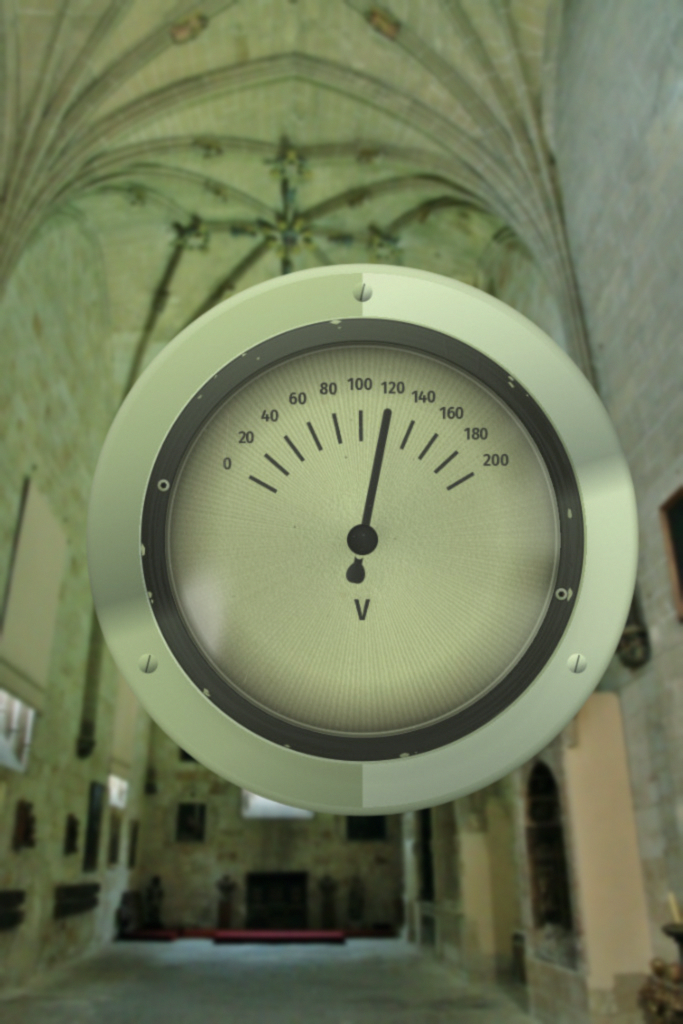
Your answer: 120 V
